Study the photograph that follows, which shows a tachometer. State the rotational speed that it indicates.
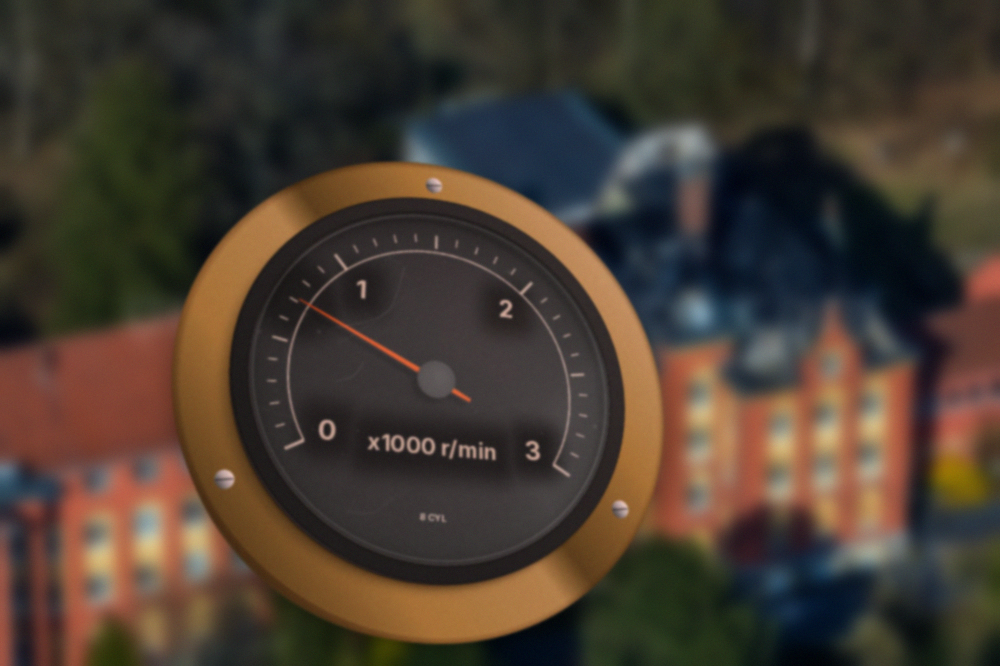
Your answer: 700 rpm
